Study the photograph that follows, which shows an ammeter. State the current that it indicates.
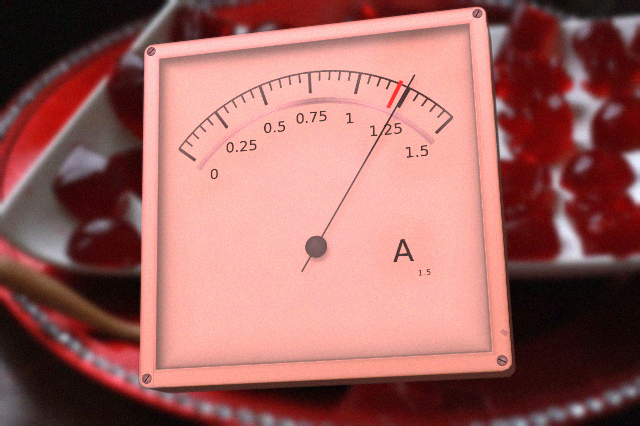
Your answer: 1.25 A
